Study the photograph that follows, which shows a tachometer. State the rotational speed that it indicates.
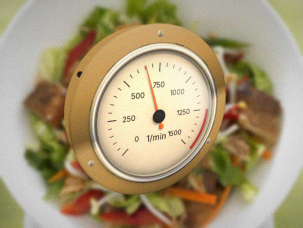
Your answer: 650 rpm
